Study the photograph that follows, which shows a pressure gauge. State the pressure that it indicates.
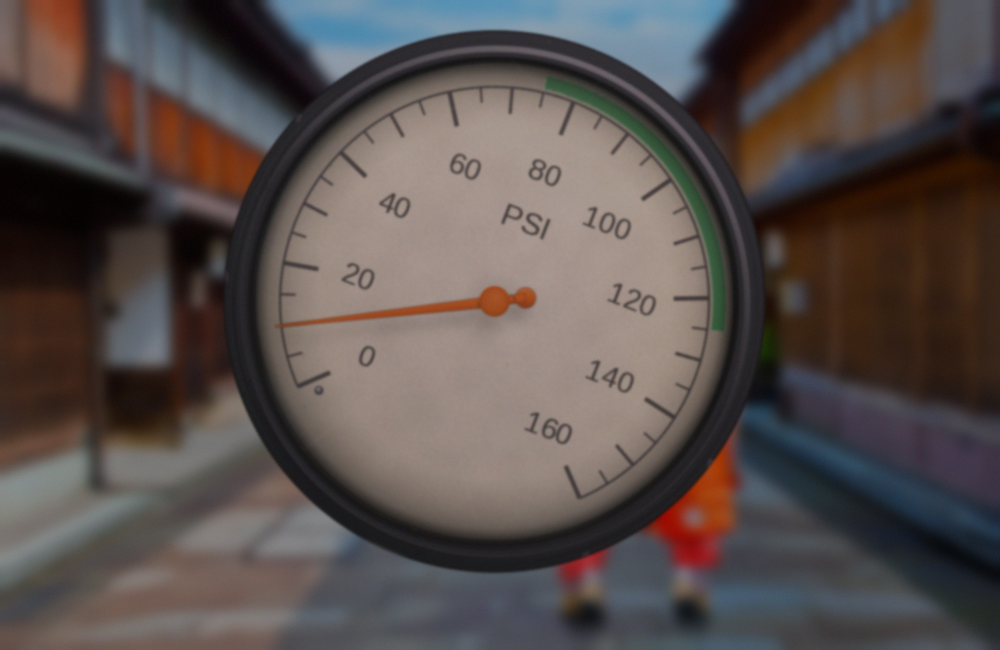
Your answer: 10 psi
